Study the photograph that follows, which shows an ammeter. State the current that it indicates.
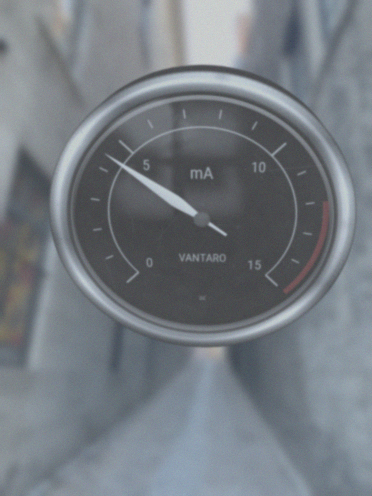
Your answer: 4.5 mA
